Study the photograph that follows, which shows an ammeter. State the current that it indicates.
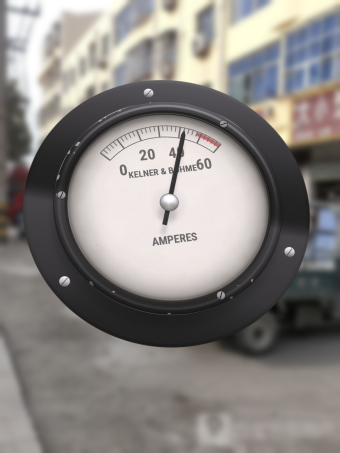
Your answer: 42 A
